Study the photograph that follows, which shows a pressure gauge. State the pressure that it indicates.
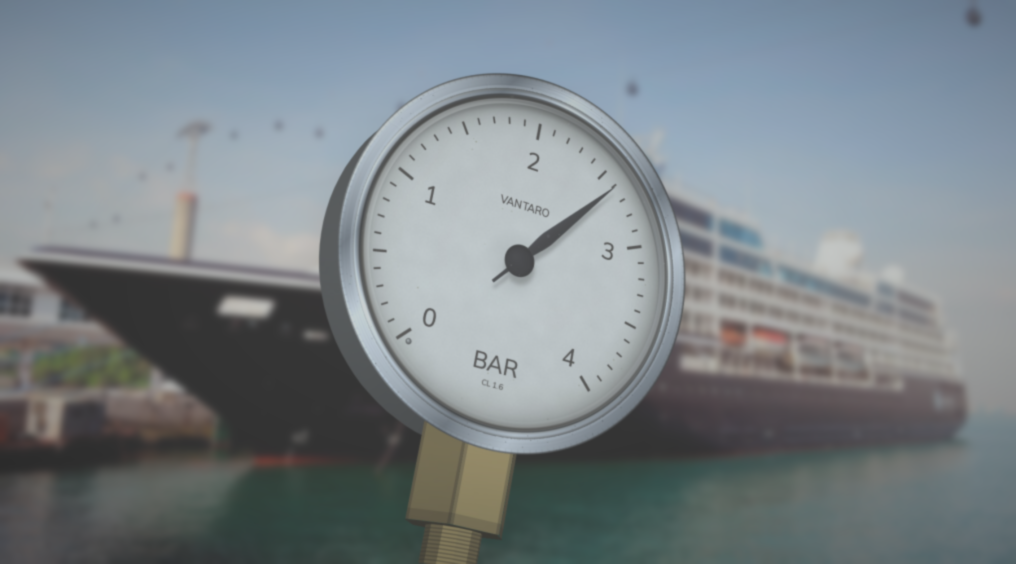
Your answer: 2.6 bar
